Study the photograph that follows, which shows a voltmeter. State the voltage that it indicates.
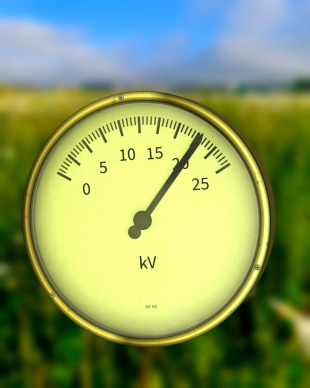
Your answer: 20.5 kV
